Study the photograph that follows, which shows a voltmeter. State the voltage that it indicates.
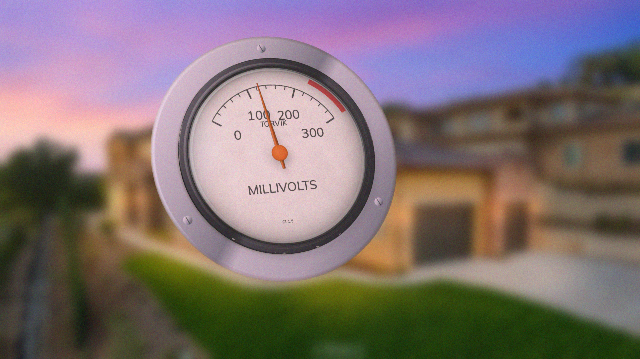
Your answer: 120 mV
